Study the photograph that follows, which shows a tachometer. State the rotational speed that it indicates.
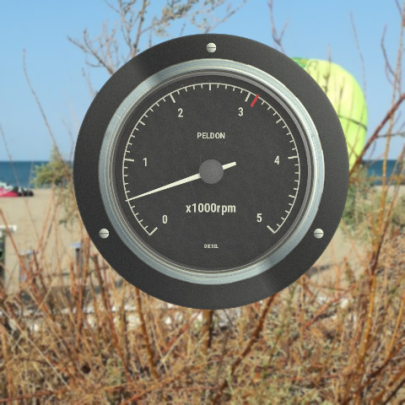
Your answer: 500 rpm
